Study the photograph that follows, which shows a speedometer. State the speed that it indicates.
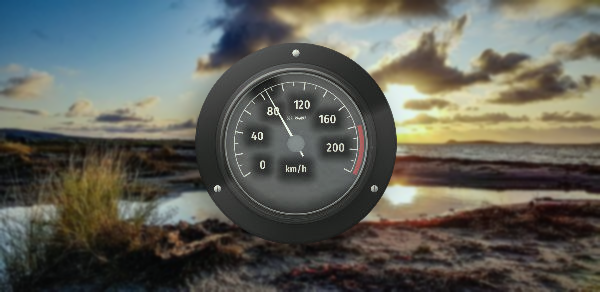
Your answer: 85 km/h
